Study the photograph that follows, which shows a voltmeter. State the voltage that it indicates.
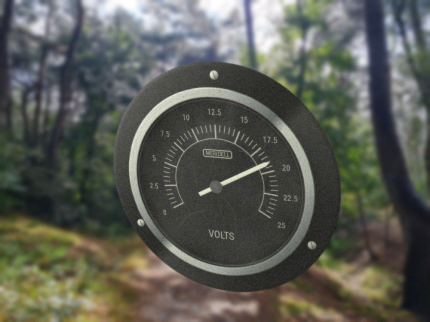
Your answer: 19 V
